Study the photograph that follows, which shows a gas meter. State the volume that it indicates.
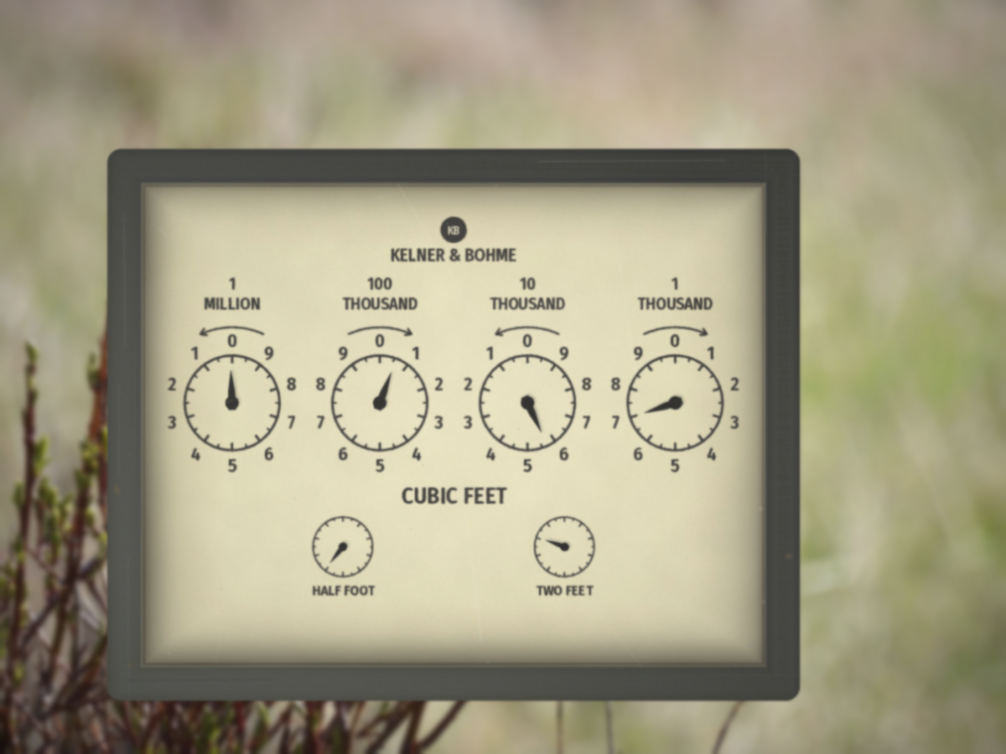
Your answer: 5700 ft³
